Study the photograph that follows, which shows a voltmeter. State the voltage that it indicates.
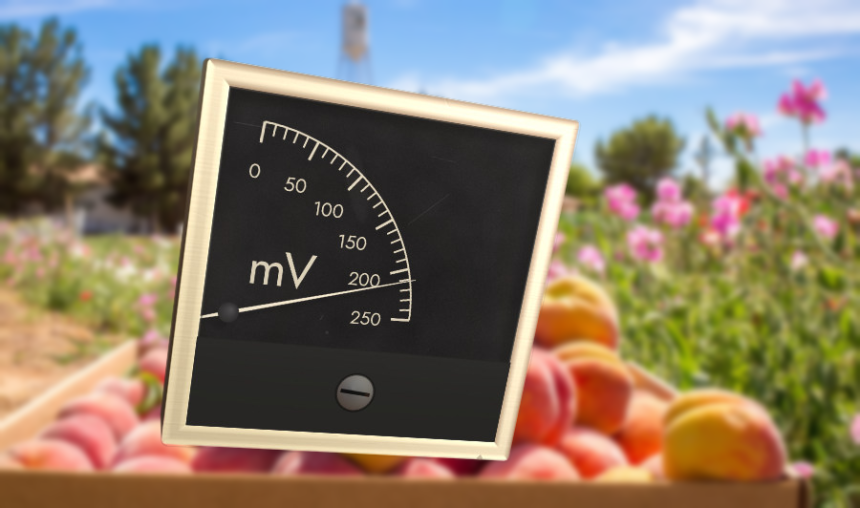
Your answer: 210 mV
